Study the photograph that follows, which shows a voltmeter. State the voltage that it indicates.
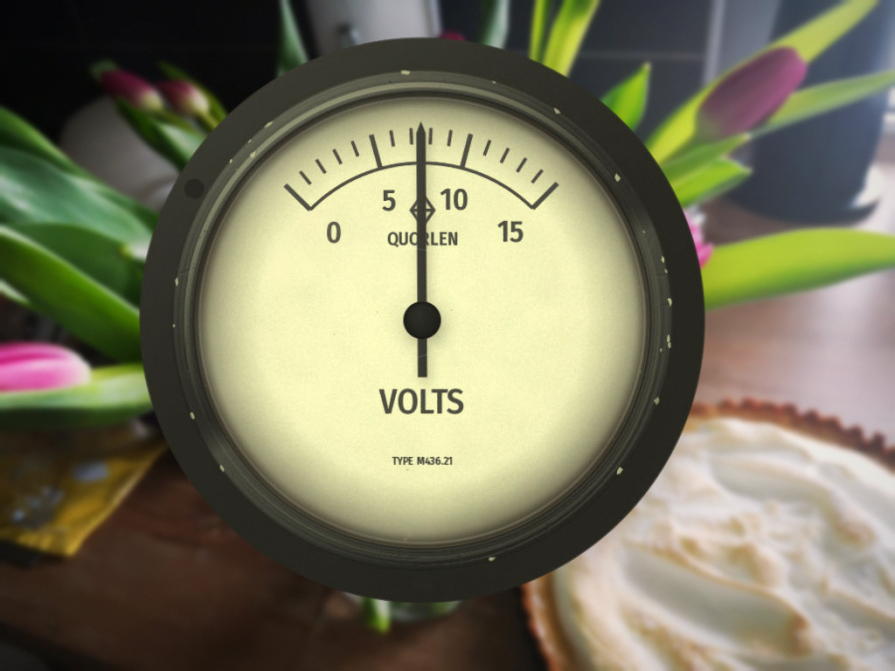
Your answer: 7.5 V
